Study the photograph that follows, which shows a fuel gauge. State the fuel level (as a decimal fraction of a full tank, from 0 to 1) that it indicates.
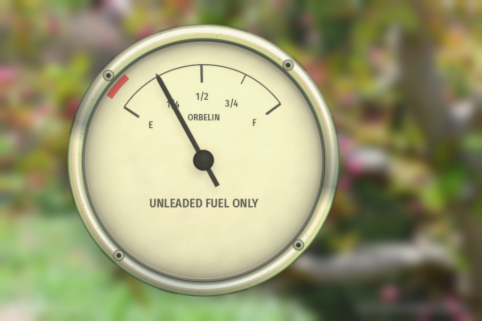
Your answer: 0.25
